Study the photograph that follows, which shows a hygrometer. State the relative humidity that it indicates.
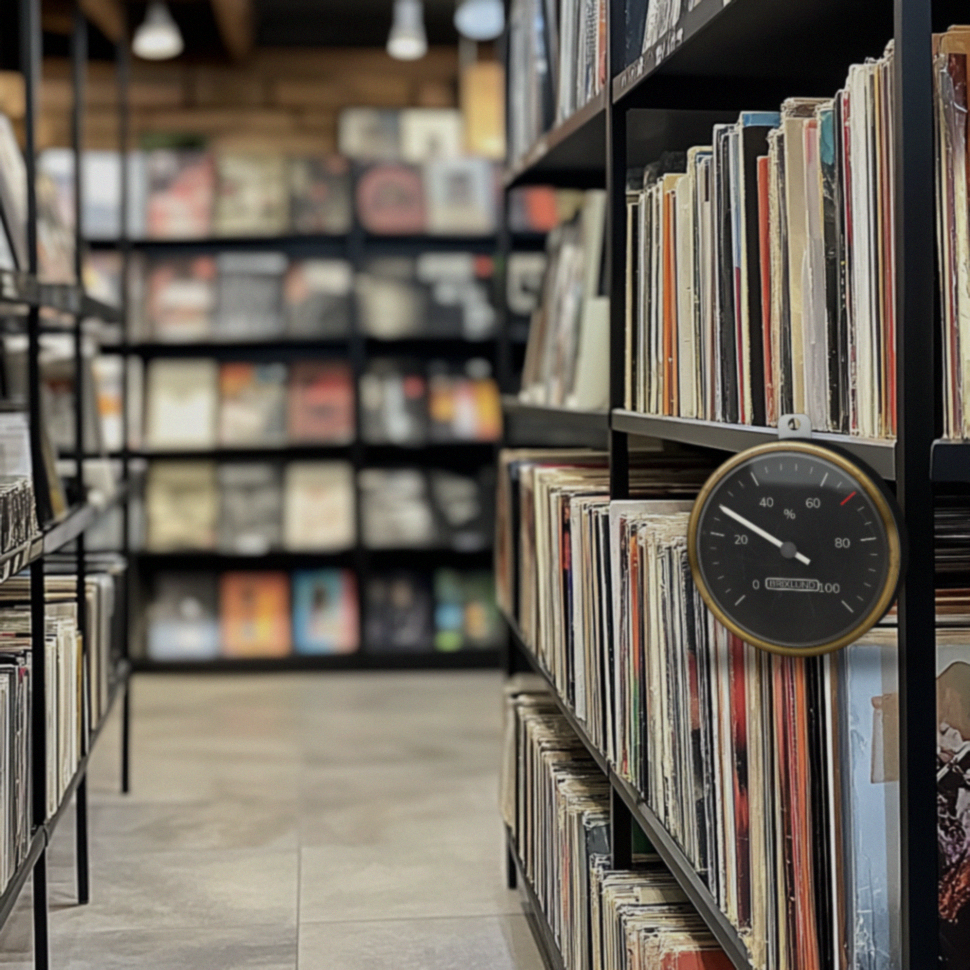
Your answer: 28 %
